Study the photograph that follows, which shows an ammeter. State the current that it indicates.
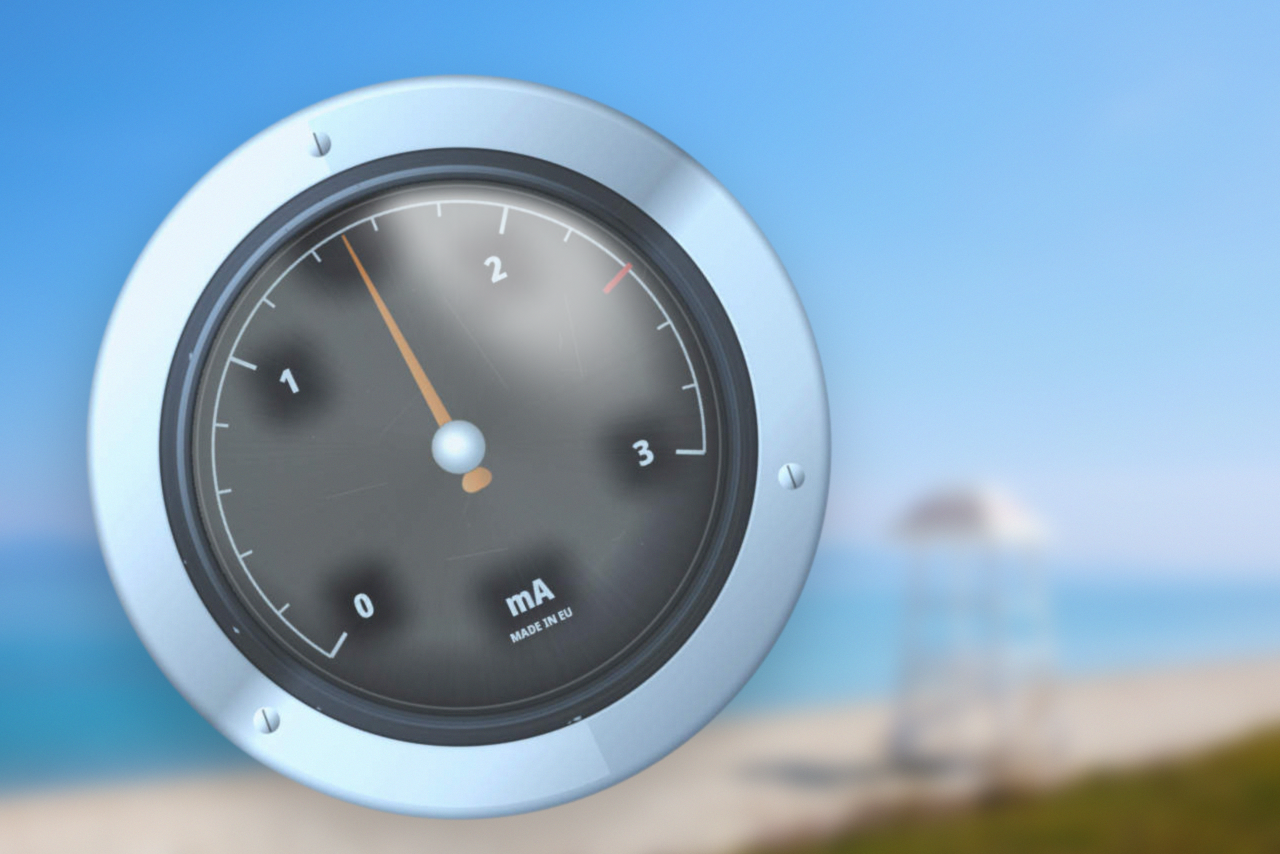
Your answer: 1.5 mA
